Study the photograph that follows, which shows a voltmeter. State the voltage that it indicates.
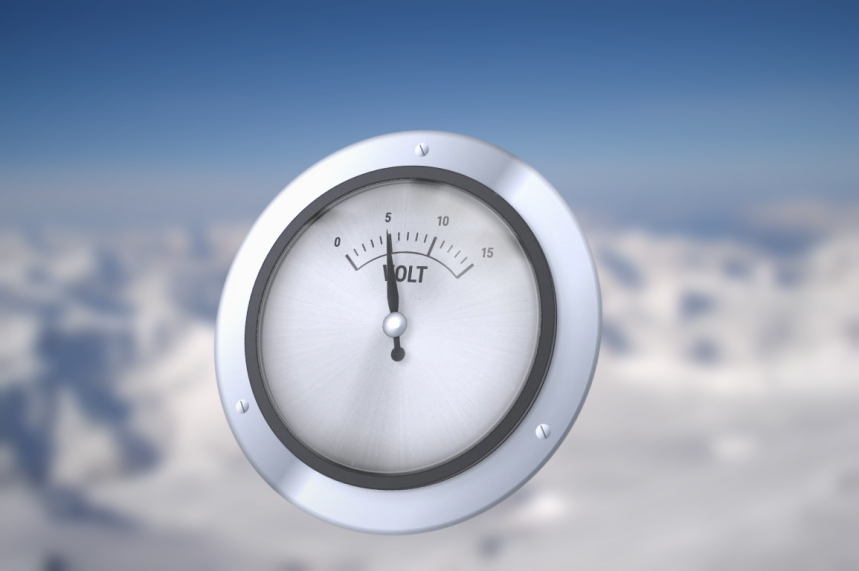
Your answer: 5 V
